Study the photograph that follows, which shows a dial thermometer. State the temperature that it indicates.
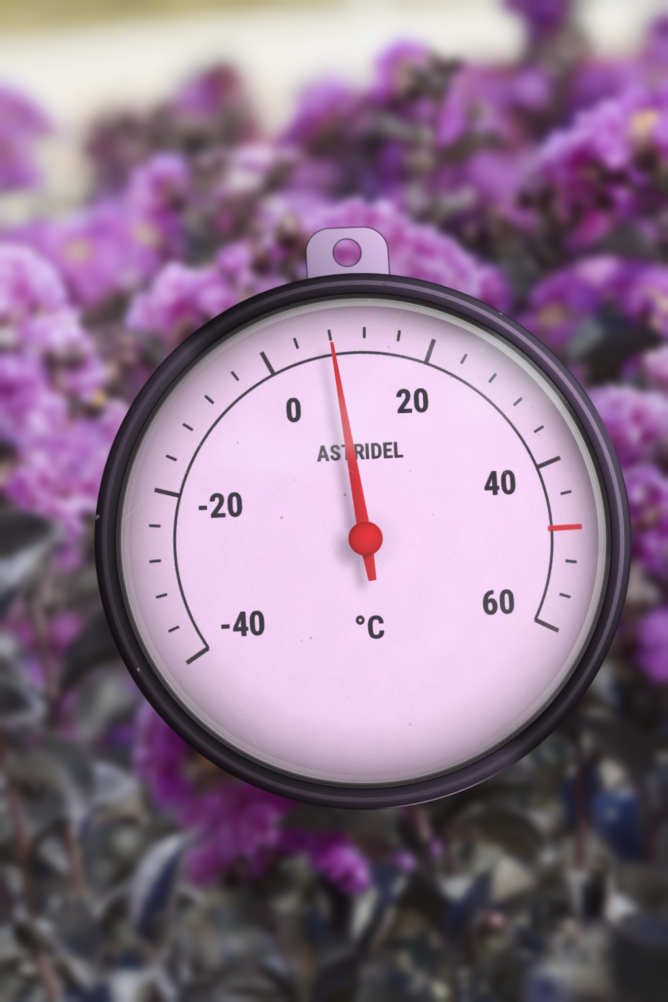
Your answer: 8 °C
